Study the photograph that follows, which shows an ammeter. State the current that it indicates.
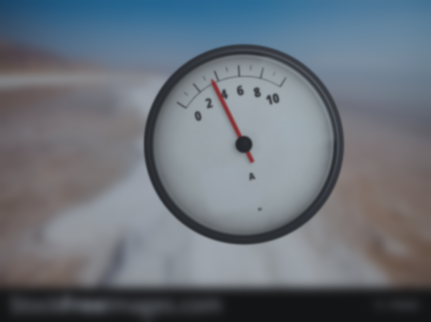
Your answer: 3.5 A
